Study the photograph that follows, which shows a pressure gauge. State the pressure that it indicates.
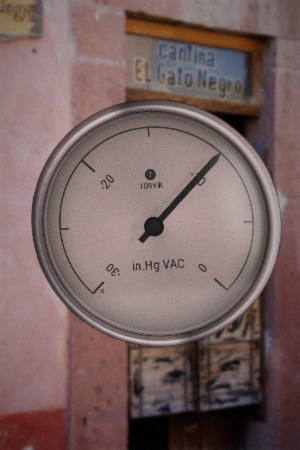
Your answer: -10 inHg
